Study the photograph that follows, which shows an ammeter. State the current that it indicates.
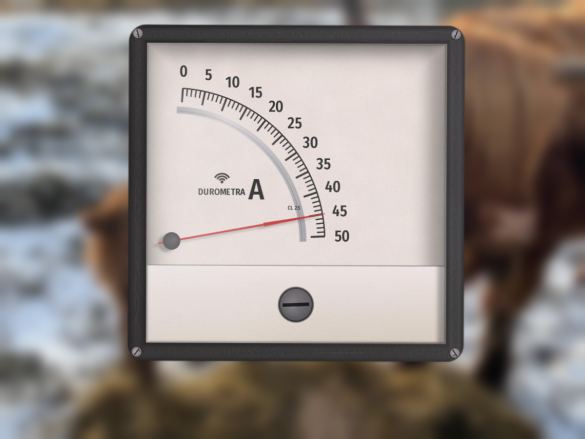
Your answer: 45 A
